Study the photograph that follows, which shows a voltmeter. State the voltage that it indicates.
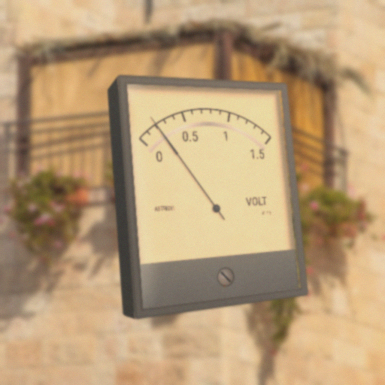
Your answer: 0.2 V
